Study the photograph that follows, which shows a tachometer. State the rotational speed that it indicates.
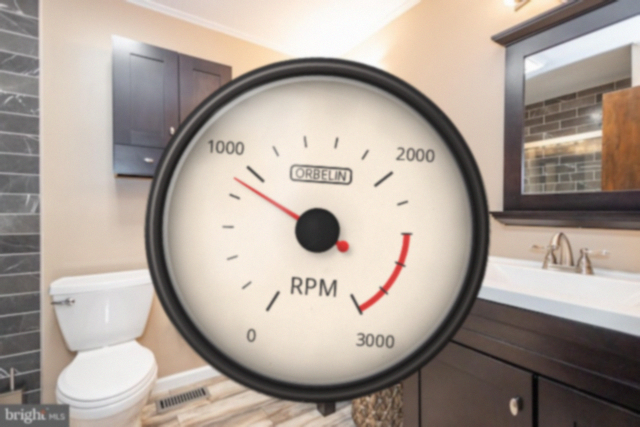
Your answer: 900 rpm
